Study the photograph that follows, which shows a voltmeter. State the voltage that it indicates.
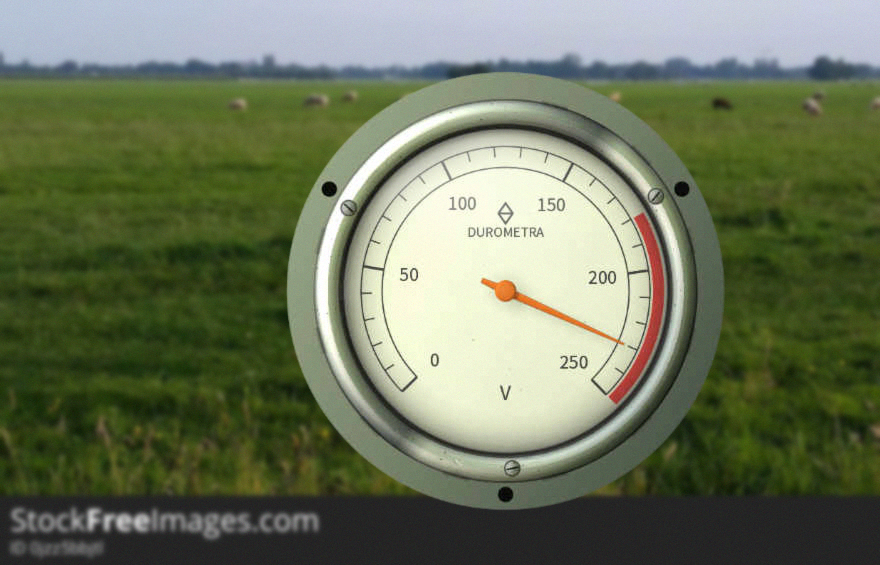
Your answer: 230 V
